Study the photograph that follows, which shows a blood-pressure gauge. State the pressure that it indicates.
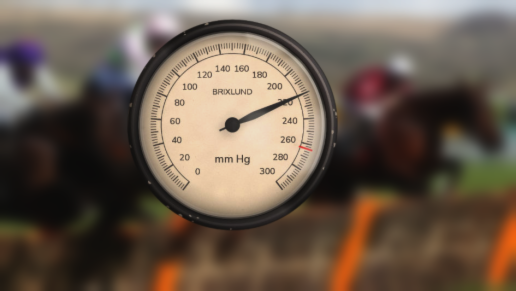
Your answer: 220 mmHg
